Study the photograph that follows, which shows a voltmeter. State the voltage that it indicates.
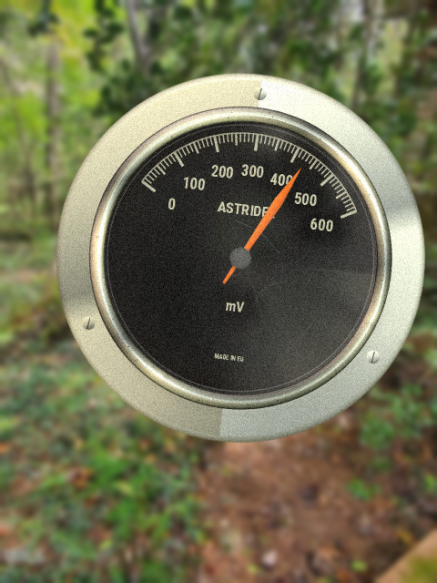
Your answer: 430 mV
